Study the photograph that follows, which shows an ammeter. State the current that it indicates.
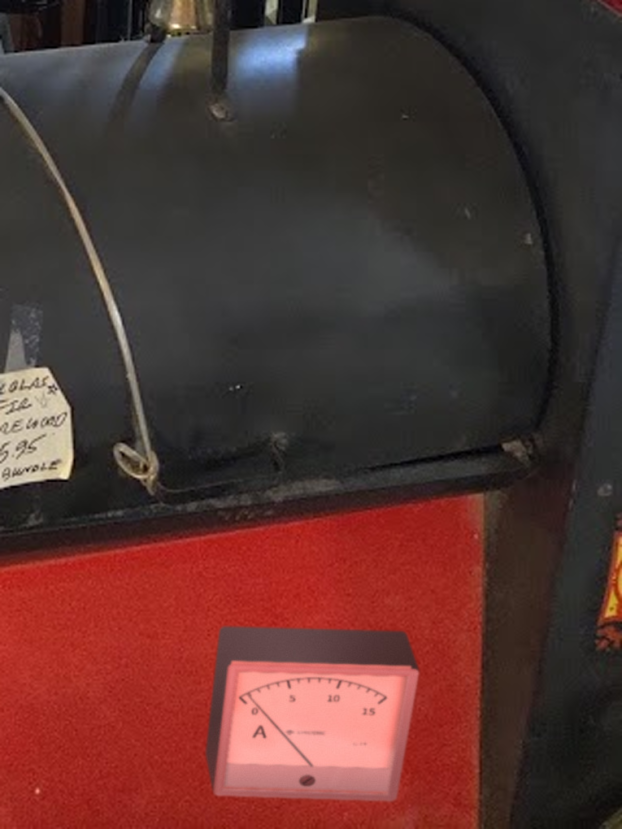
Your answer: 1 A
